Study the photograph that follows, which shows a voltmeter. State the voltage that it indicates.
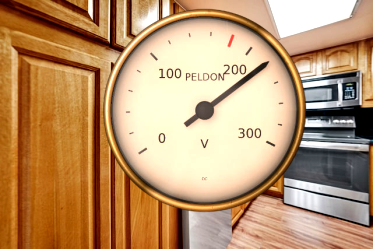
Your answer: 220 V
